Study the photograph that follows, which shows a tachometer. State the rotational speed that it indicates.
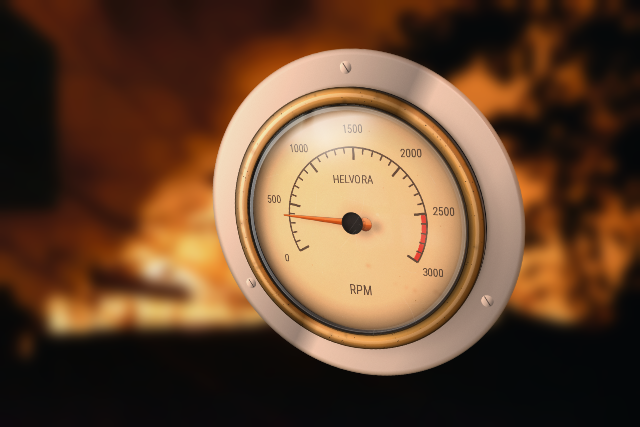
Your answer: 400 rpm
